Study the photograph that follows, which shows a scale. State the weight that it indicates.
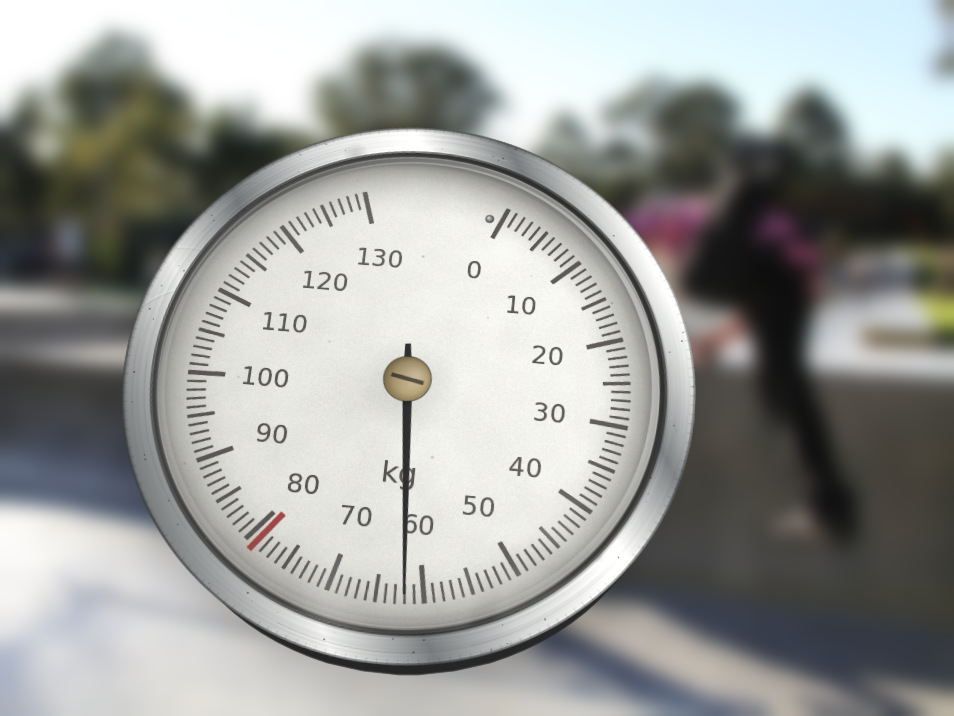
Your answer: 62 kg
